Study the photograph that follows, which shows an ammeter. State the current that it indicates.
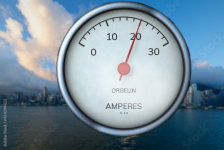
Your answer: 20 A
